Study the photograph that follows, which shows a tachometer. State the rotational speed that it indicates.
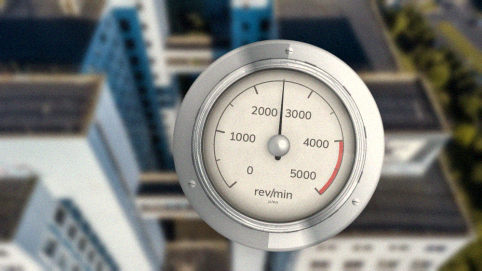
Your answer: 2500 rpm
